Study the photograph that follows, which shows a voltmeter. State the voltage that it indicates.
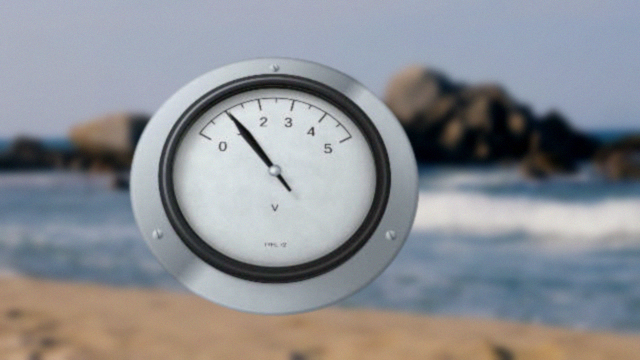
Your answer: 1 V
